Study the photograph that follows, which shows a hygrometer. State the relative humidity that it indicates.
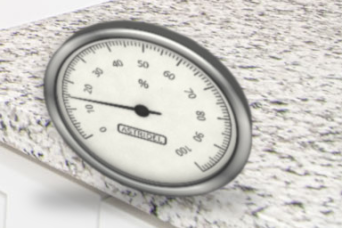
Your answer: 15 %
